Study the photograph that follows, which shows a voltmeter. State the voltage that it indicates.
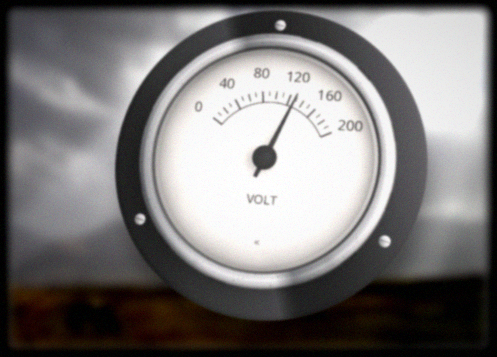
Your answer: 130 V
